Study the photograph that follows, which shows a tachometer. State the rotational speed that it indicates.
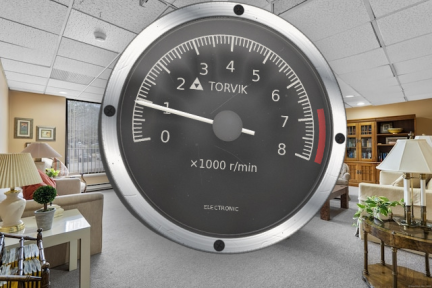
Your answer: 900 rpm
